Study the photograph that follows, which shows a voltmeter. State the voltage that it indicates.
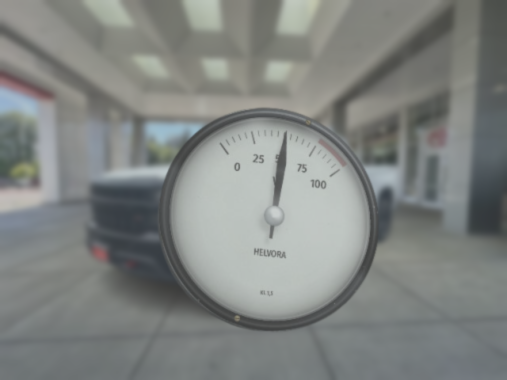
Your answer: 50 V
